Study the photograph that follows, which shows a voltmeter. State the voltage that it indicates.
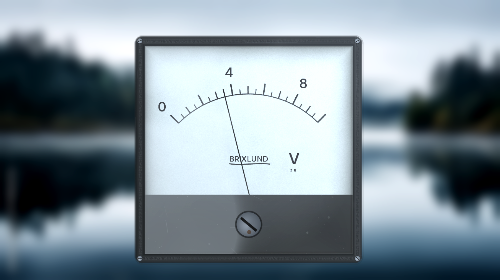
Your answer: 3.5 V
